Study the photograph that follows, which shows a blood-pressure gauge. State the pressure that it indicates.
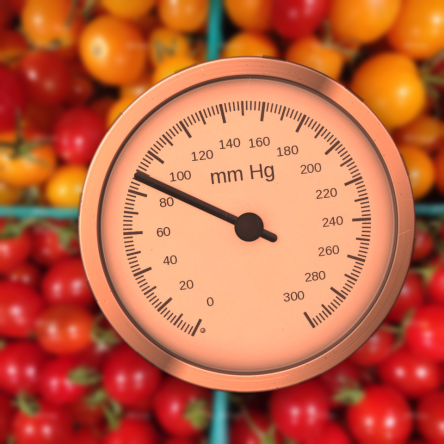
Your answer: 88 mmHg
